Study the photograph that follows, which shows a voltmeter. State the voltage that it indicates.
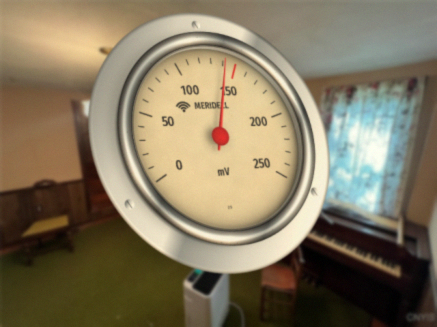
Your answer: 140 mV
